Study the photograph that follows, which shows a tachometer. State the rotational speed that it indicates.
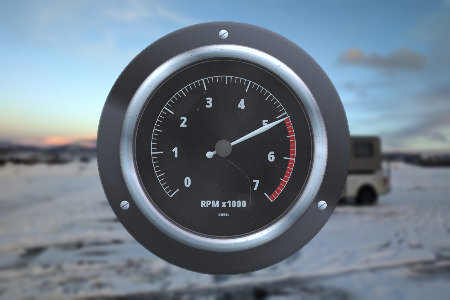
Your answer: 5100 rpm
